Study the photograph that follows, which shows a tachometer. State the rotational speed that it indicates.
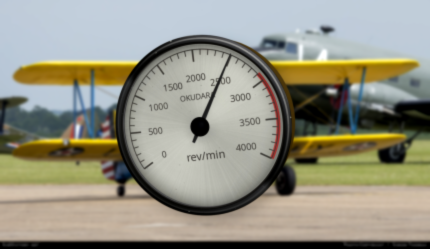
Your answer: 2500 rpm
